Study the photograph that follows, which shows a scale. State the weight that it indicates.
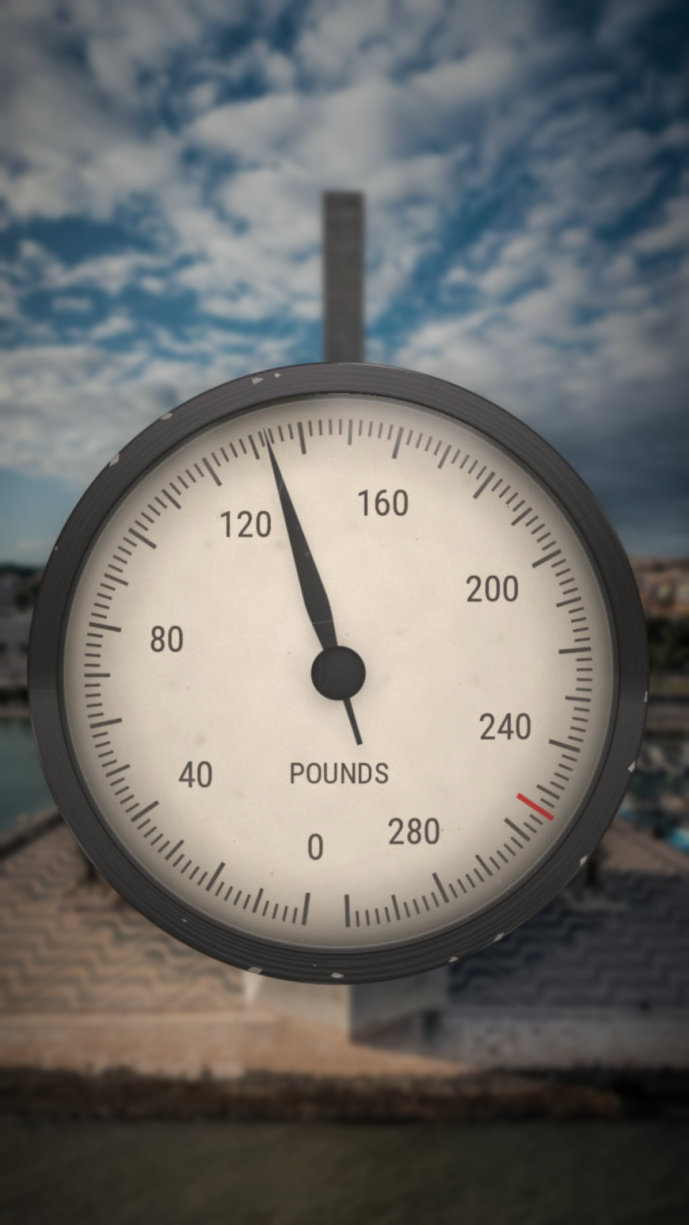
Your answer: 133 lb
